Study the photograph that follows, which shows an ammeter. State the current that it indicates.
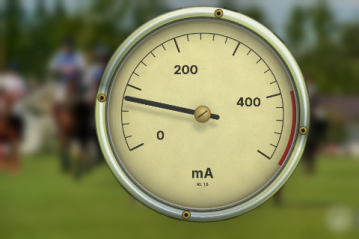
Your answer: 80 mA
